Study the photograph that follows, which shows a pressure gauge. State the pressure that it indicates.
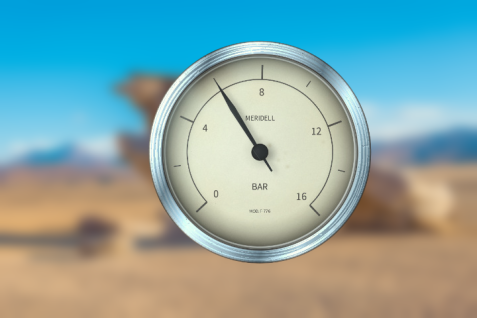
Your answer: 6 bar
